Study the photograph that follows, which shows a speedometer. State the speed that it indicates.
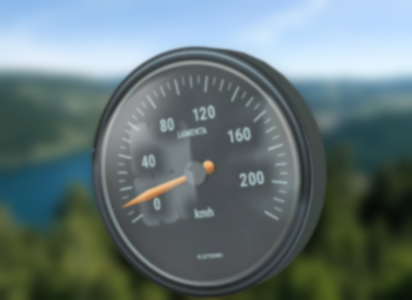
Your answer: 10 km/h
